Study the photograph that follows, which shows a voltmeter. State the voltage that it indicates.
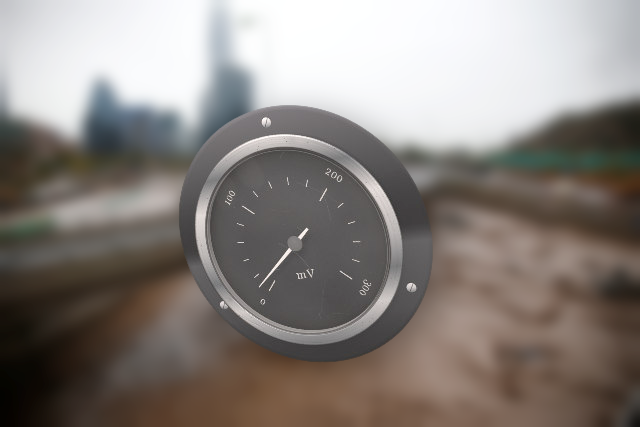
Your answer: 10 mV
